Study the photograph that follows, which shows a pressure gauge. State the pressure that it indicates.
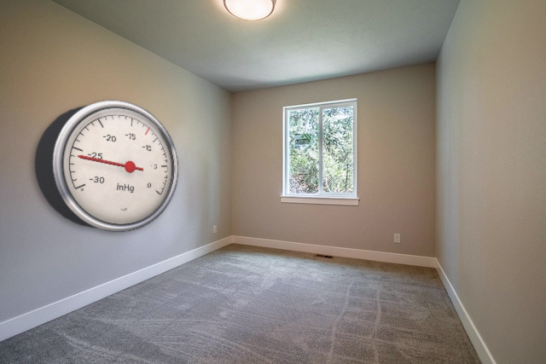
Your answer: -26 inHg
